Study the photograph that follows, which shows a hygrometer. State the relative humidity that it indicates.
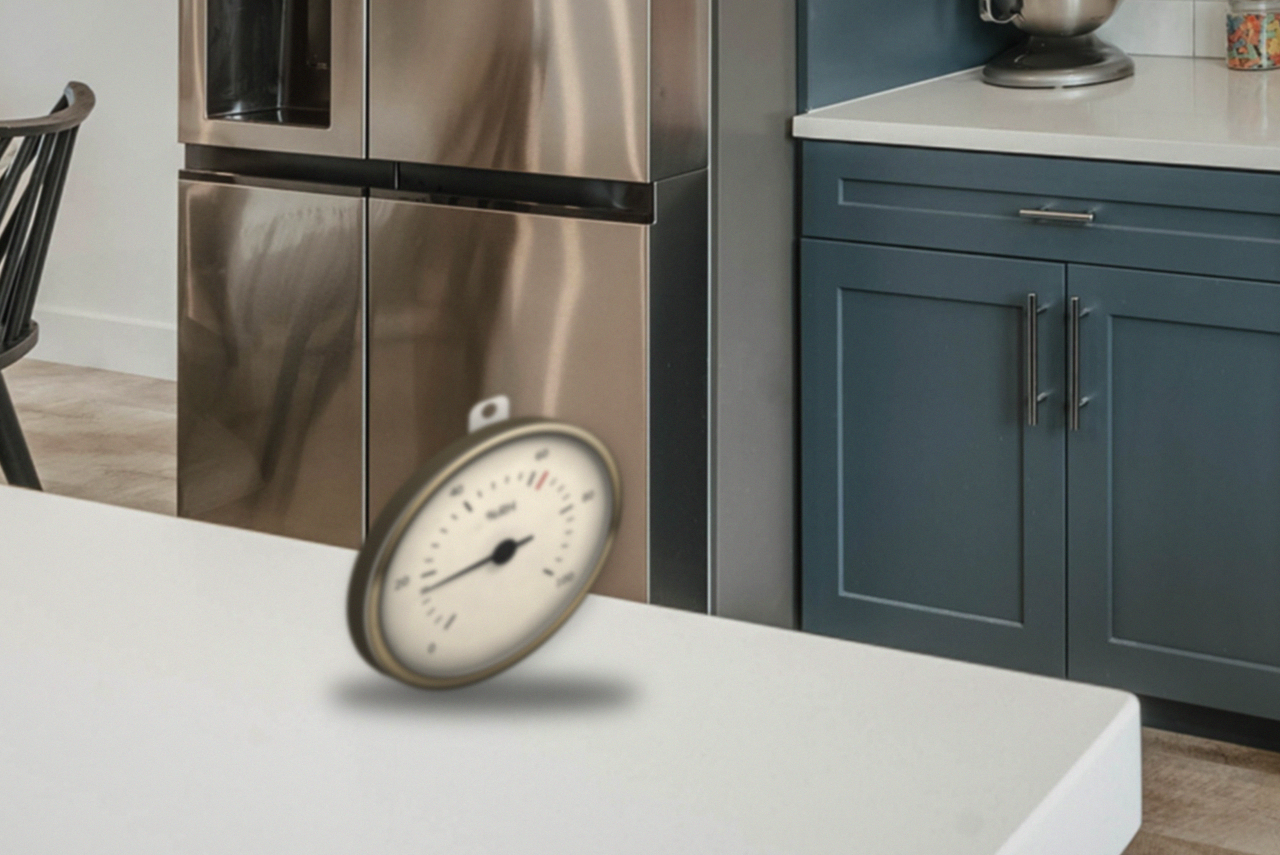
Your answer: 16 %
